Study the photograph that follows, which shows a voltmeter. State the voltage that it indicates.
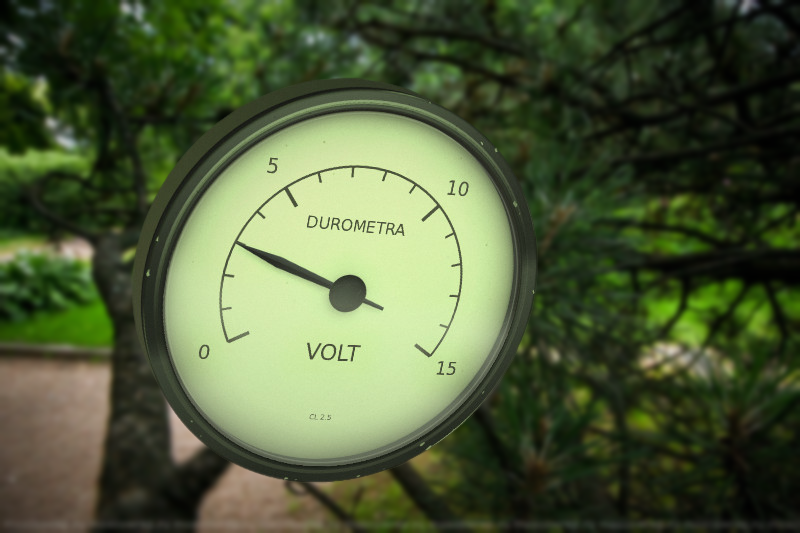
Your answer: 3 V
